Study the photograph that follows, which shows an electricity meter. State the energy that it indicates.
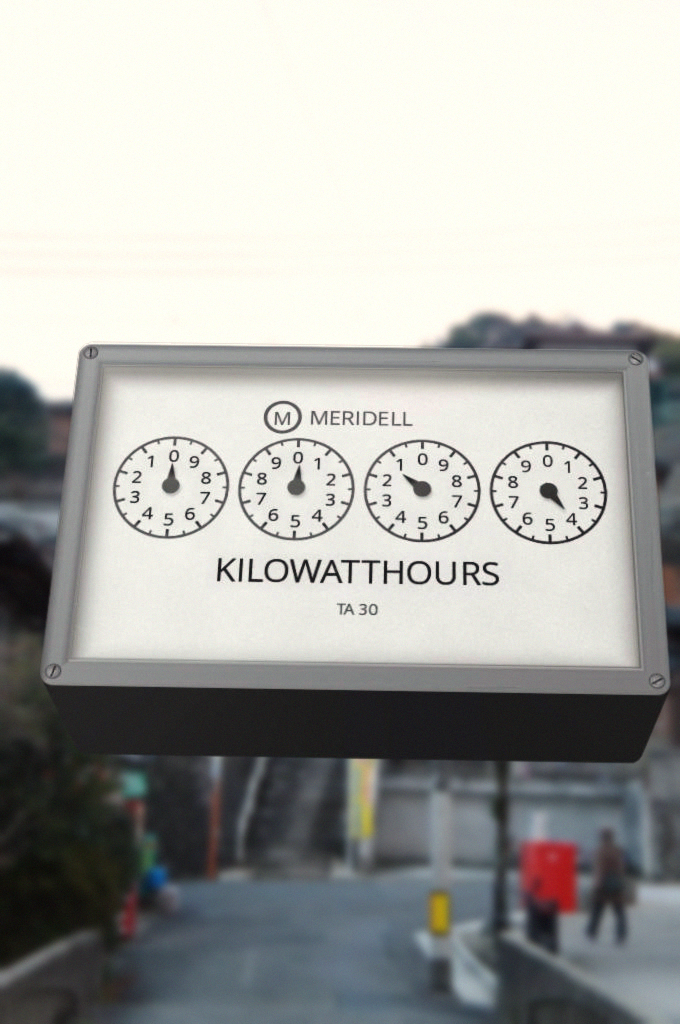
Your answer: 14 kWh
